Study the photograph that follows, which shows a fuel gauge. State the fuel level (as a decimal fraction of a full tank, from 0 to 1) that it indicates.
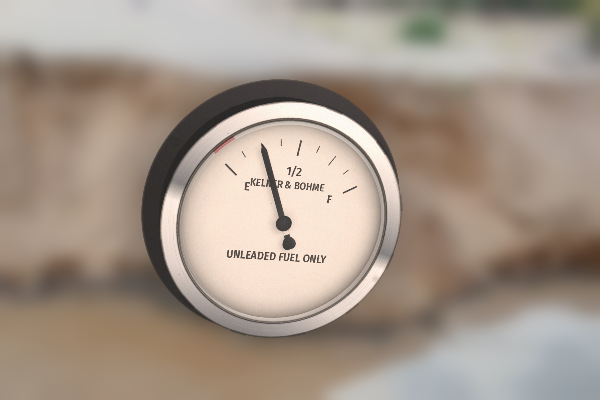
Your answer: 0.25
